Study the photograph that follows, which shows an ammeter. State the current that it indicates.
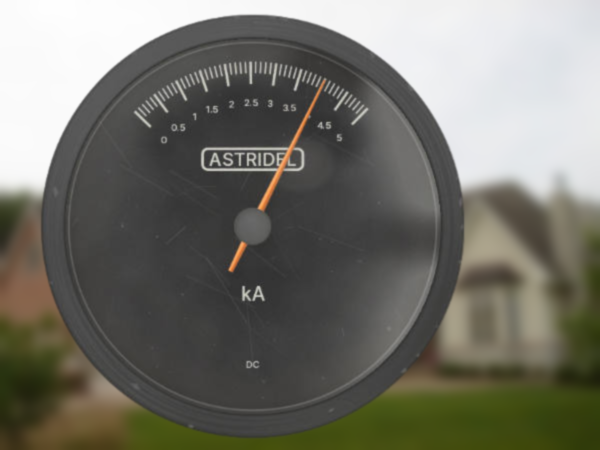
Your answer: 4 kA
